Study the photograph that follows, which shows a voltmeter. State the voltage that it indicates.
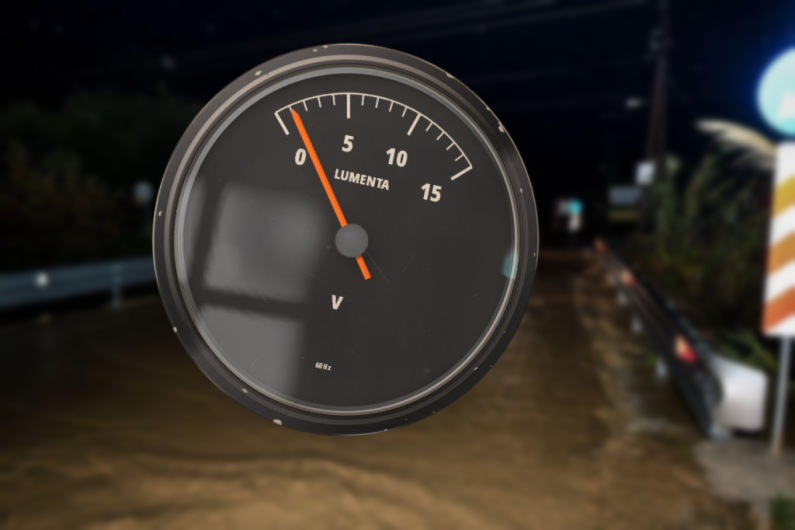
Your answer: 1 V
